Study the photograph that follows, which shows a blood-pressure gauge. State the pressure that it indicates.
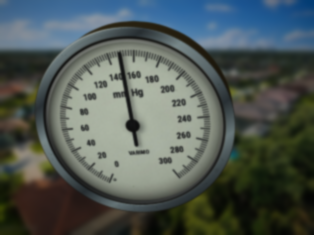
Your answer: 150 mmHg
